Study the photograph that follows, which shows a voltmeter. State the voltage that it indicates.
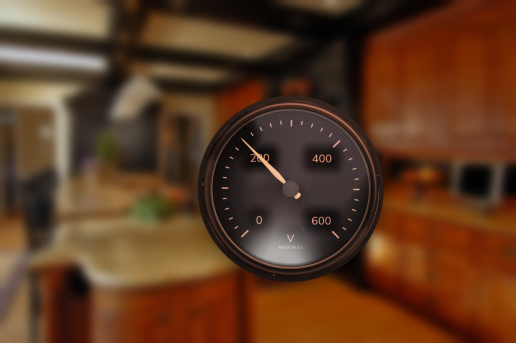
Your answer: 200 V
